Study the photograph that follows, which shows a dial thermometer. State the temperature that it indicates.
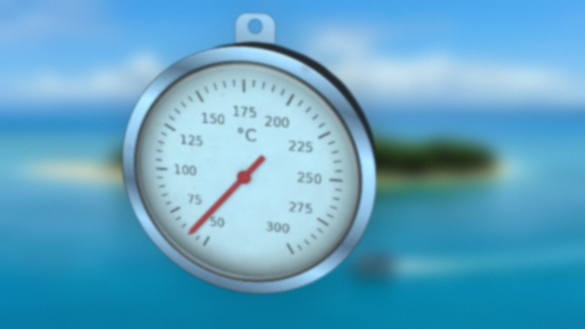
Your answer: 60 °C
